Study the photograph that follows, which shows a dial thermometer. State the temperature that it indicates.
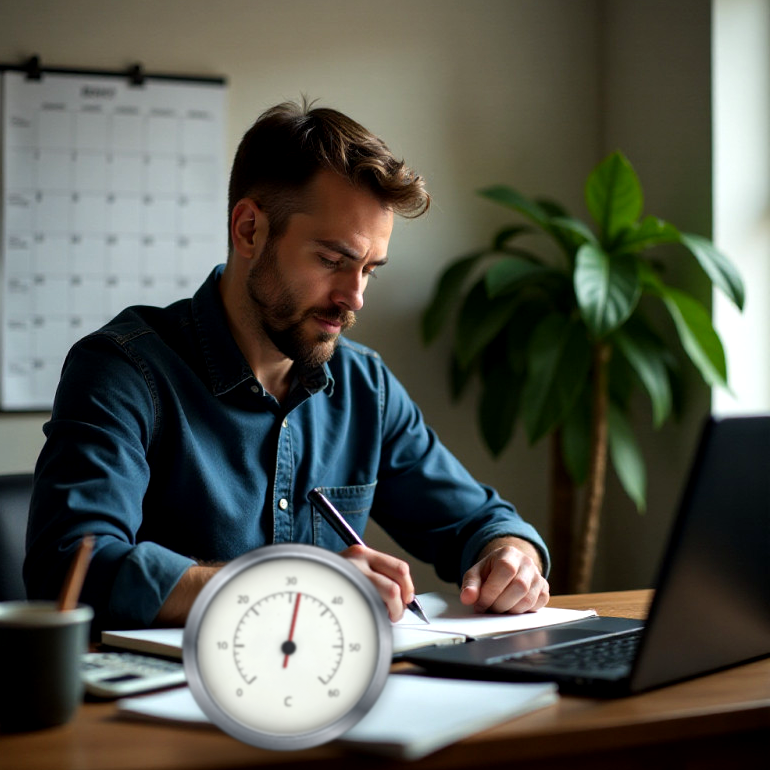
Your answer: 32 °C
